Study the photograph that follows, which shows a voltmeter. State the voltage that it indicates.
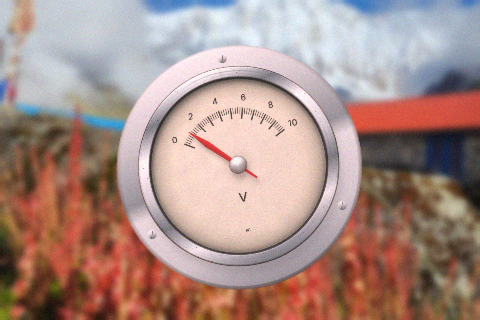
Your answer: 1 V
